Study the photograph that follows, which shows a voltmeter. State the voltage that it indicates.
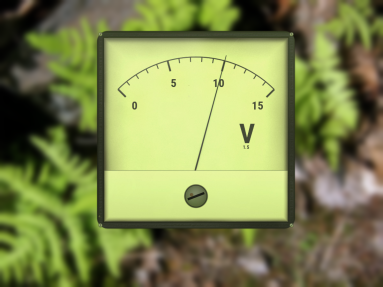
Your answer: 10 V
